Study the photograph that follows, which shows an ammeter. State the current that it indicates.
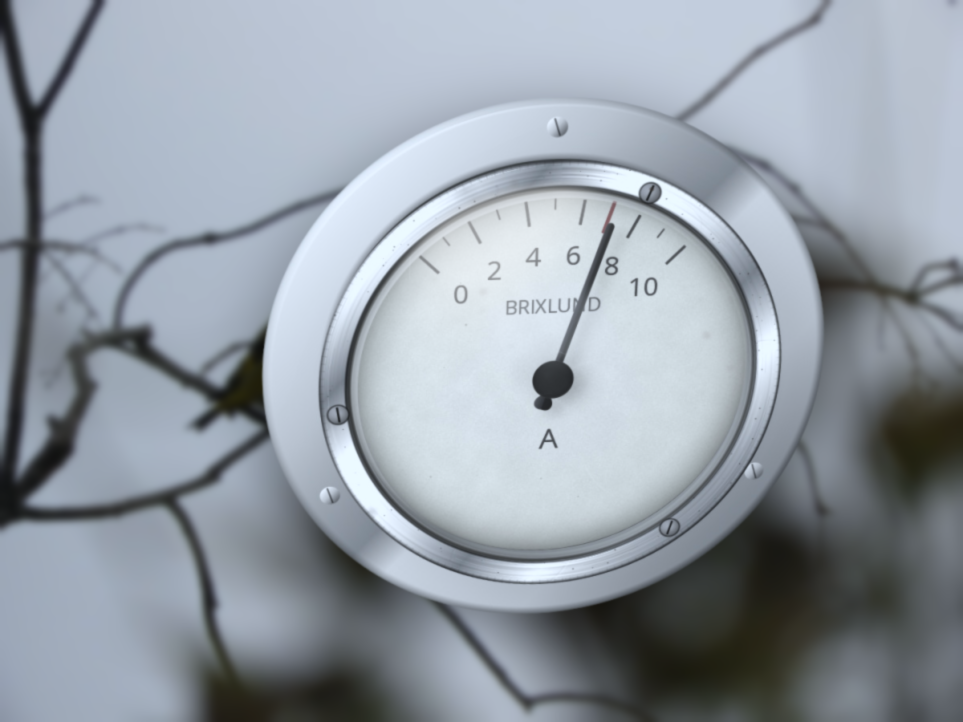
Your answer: 7 A
